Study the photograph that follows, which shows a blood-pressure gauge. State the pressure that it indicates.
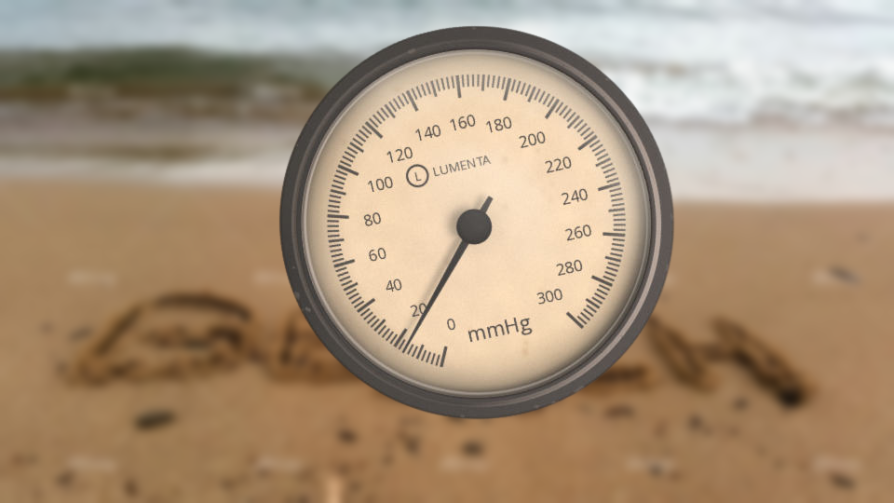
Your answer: 16 mmHg
